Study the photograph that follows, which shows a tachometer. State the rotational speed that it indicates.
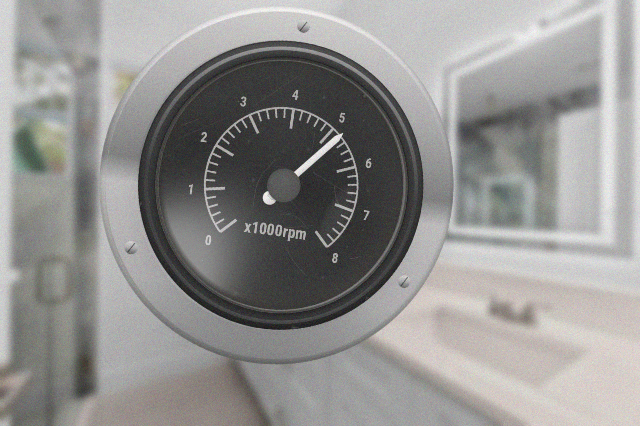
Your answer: 5200 rpm
